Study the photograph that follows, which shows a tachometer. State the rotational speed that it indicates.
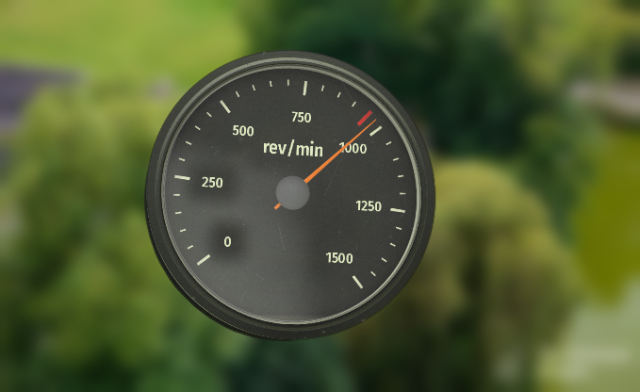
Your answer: 975 rpm
